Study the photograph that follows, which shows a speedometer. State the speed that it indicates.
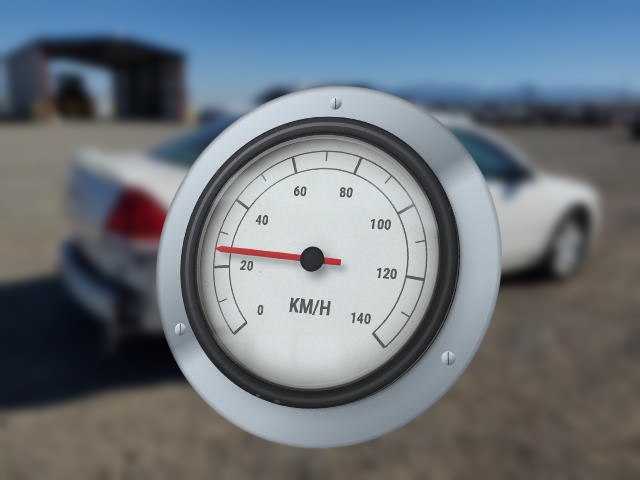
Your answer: 25 km/h
